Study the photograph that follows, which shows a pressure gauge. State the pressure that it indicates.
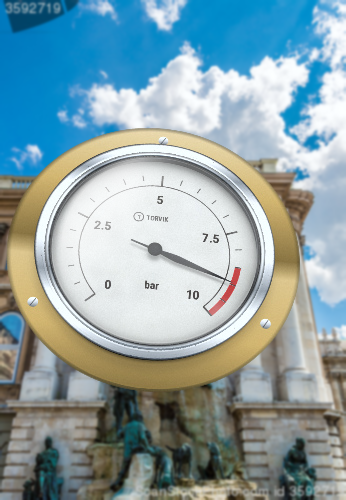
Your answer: 9 bar
